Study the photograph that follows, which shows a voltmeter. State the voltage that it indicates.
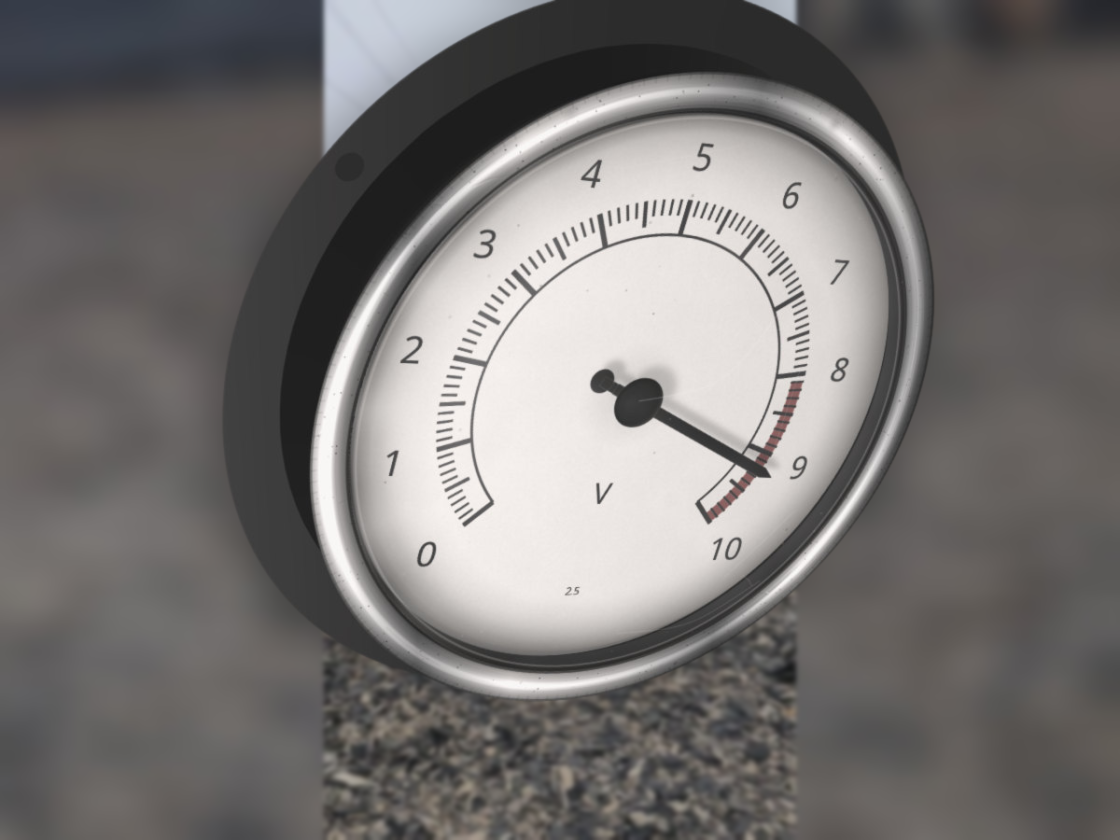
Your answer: 9.2 V
